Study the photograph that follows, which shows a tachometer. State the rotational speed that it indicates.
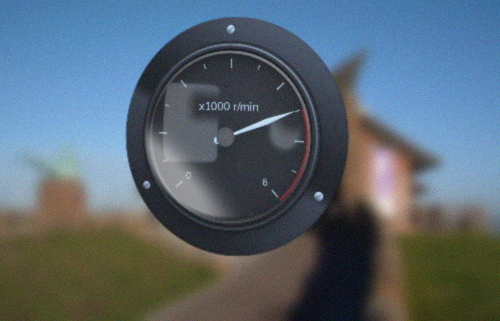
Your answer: 4500 rpm
